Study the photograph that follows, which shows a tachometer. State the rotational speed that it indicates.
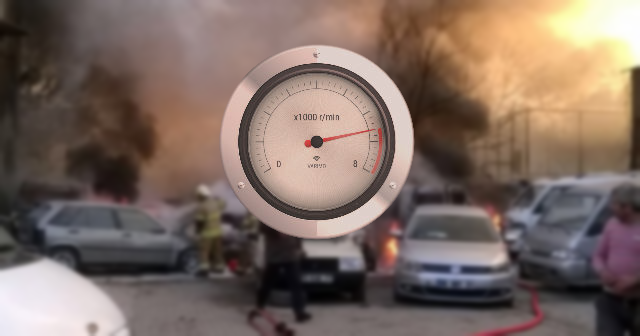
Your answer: 6600 rpm
